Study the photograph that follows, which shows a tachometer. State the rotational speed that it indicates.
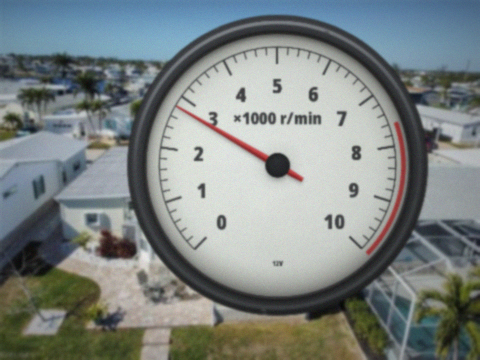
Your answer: 2800 rpm
